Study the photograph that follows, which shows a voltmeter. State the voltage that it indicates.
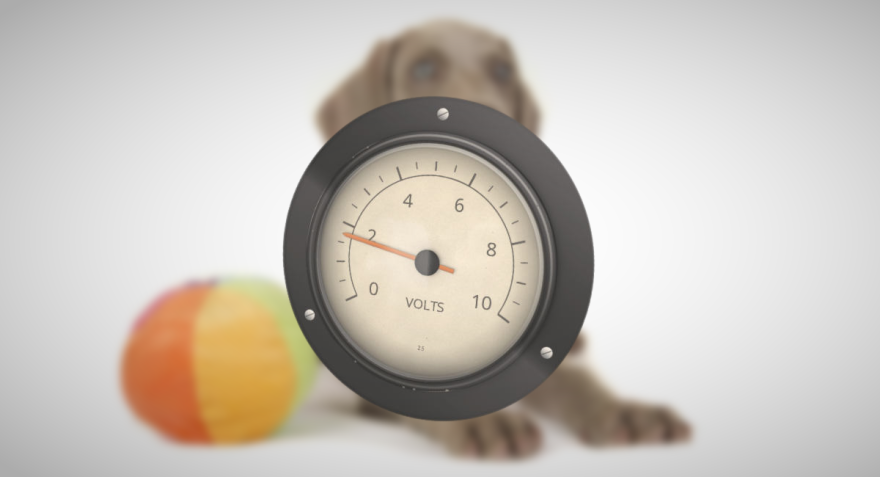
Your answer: 1.75 V
